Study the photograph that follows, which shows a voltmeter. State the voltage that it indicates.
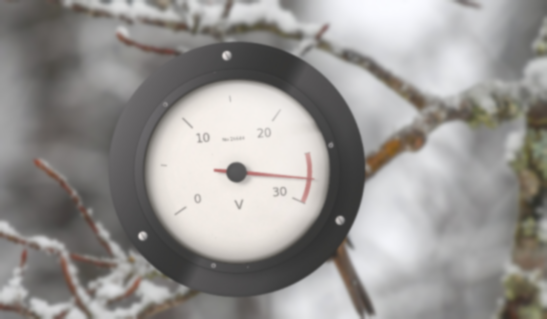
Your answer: 27.5 V
